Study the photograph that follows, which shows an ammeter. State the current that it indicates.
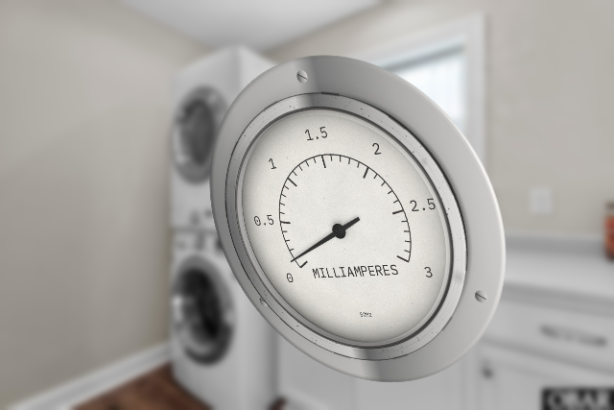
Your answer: 0.1 mA
